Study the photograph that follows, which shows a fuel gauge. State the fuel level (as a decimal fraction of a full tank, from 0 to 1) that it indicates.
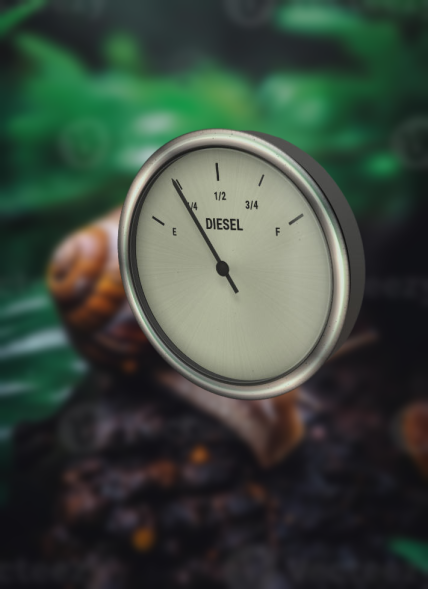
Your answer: 0.25
